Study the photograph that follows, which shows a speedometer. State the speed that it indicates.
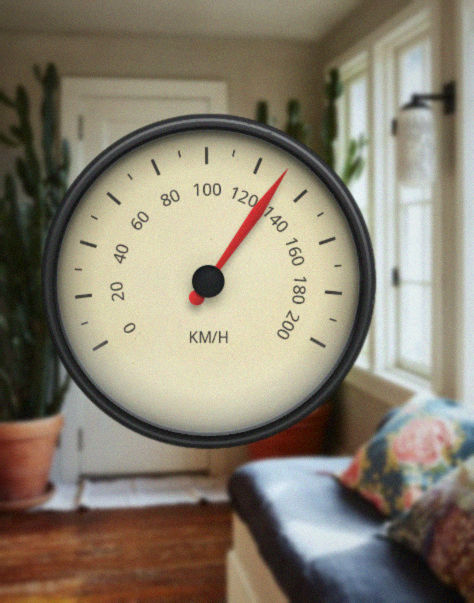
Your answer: 130 km/h
